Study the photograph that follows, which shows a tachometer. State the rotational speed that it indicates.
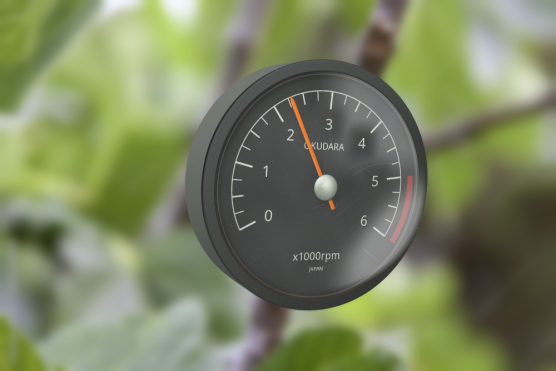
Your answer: 2250 rpm
